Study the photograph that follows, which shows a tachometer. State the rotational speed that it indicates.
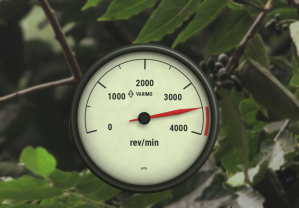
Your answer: 3500 rpm
